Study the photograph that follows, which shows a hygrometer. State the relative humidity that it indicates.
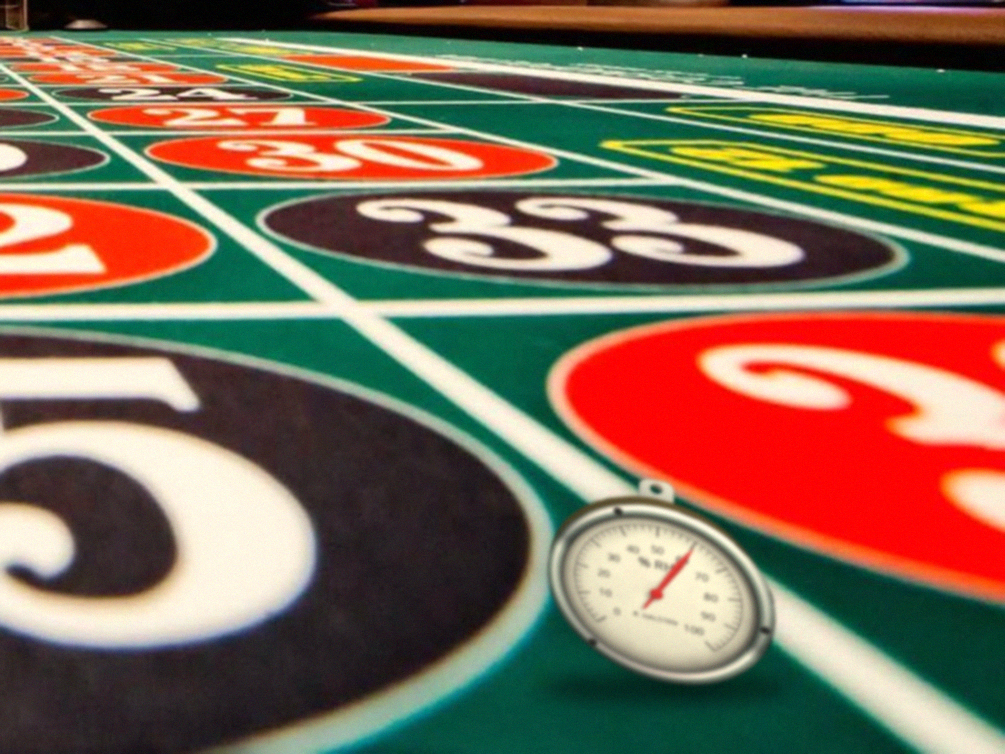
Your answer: 60 %
